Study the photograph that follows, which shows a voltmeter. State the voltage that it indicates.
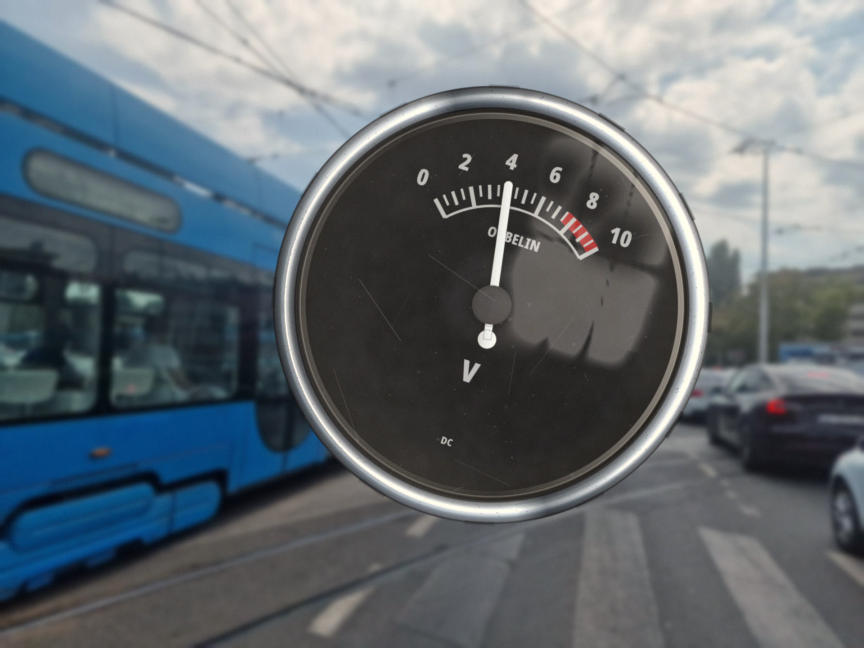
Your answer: 4 V
